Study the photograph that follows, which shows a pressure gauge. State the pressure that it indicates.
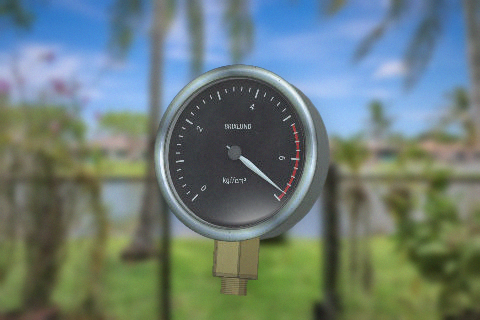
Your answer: 6.8 kg/cm²
